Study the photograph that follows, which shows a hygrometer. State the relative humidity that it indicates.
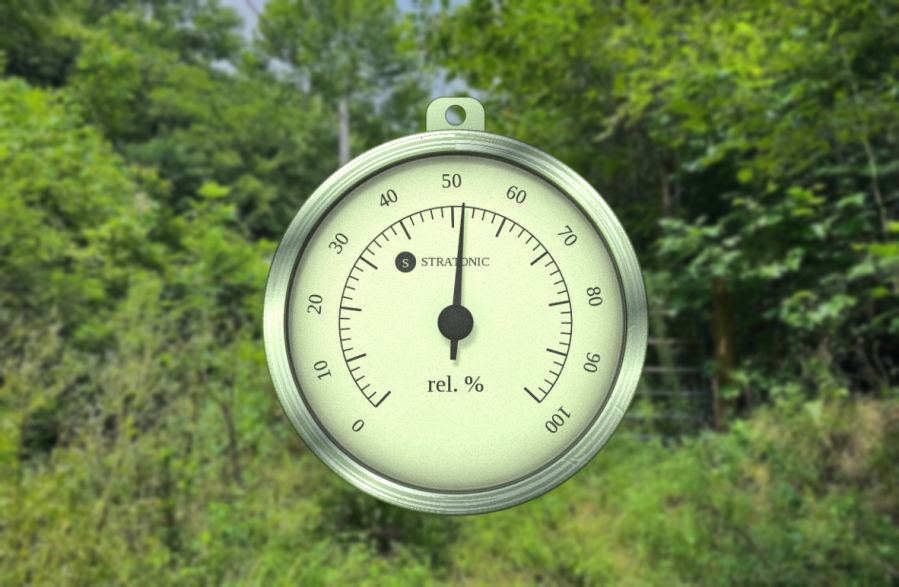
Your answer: 52 %
